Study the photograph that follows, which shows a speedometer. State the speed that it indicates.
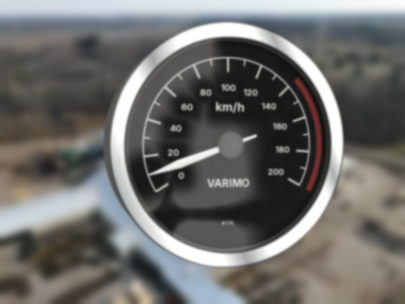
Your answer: 10 km/h
